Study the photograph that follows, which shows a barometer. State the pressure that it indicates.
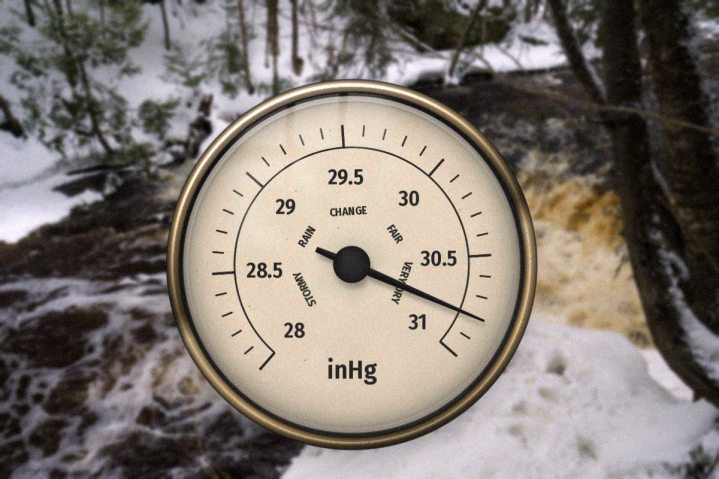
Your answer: 30.8 inHg
